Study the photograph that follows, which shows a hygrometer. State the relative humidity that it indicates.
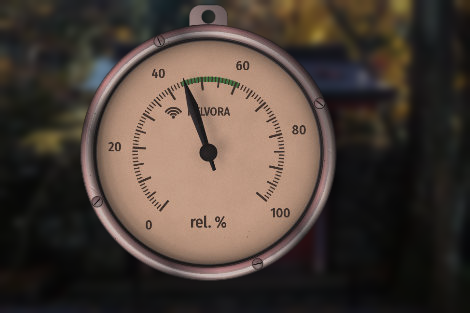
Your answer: 45 %
